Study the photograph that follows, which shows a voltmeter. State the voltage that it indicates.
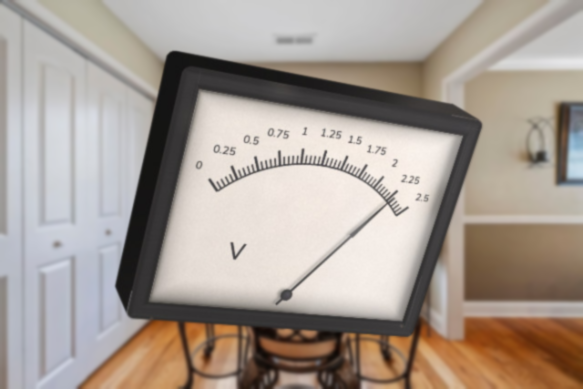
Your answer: 2.25 V
